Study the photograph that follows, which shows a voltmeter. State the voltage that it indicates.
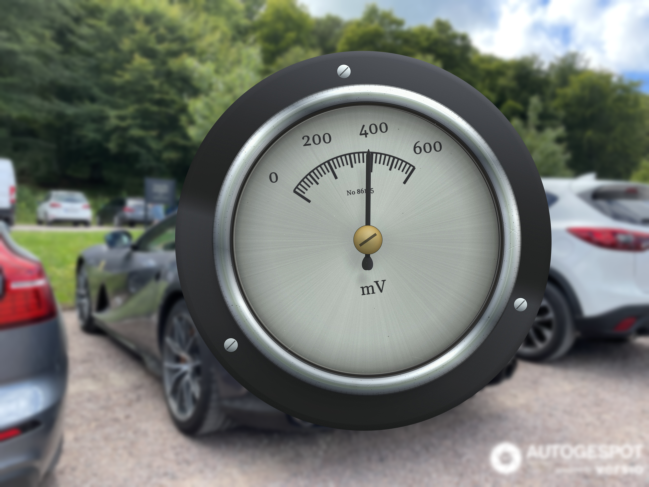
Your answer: 380 mV
